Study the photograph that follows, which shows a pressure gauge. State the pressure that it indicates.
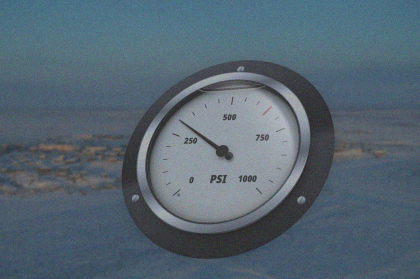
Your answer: 300 psi
